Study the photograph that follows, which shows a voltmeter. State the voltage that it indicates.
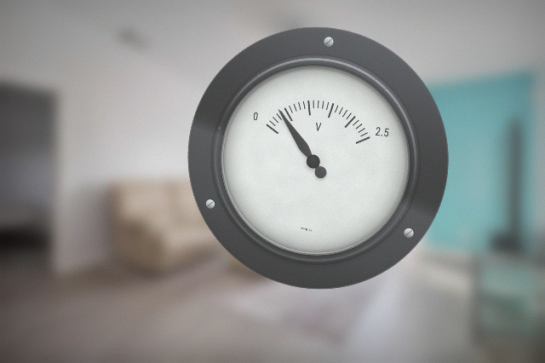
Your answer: 0.4 V
